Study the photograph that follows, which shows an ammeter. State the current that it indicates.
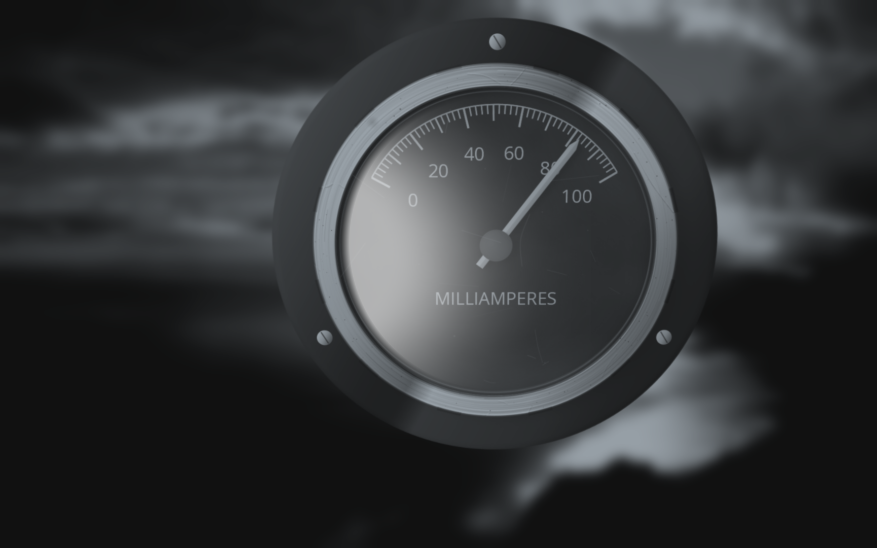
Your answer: 82 mA
